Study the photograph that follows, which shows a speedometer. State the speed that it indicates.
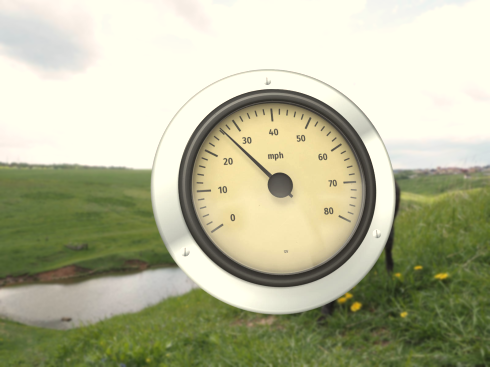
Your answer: 26 mph
